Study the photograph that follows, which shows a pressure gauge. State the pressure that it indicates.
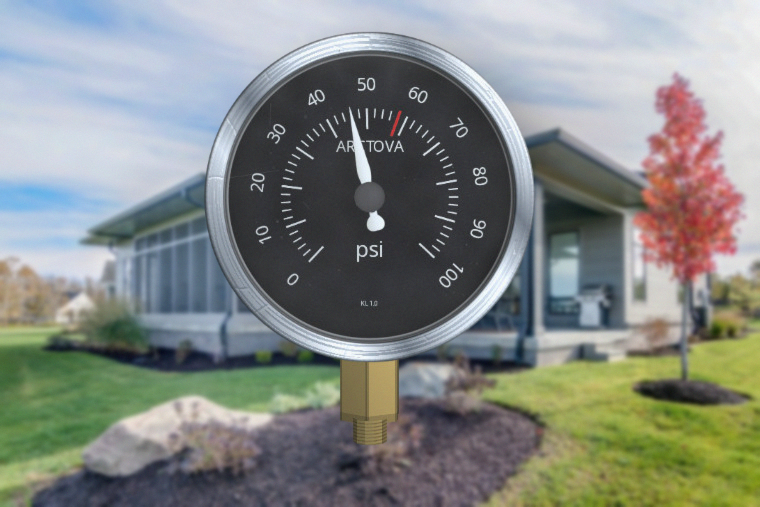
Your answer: 46 psi
